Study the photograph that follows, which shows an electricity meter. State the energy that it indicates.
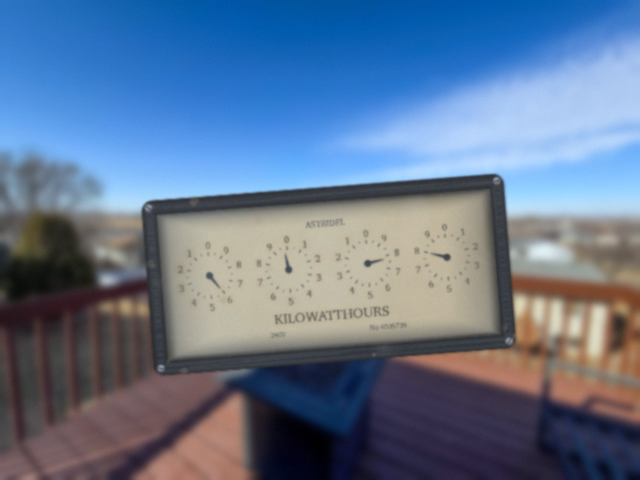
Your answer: 5978 kWh
